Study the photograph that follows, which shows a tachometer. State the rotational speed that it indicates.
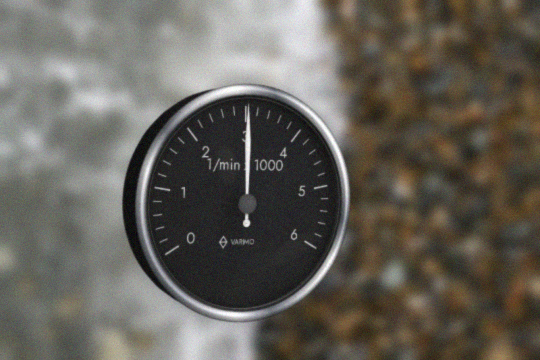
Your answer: 3000 rpm
